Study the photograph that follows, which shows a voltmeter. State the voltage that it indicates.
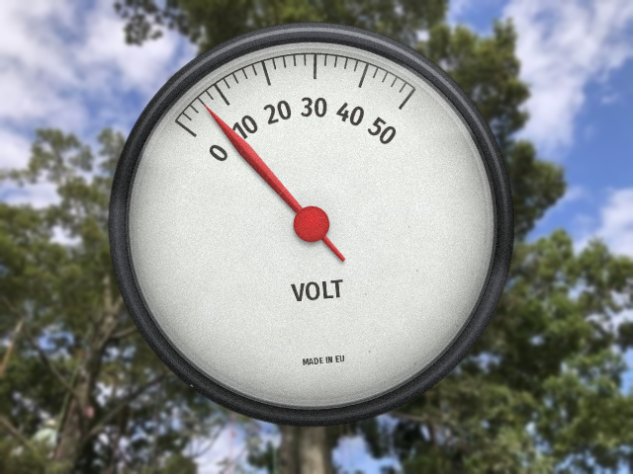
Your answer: 6 V
